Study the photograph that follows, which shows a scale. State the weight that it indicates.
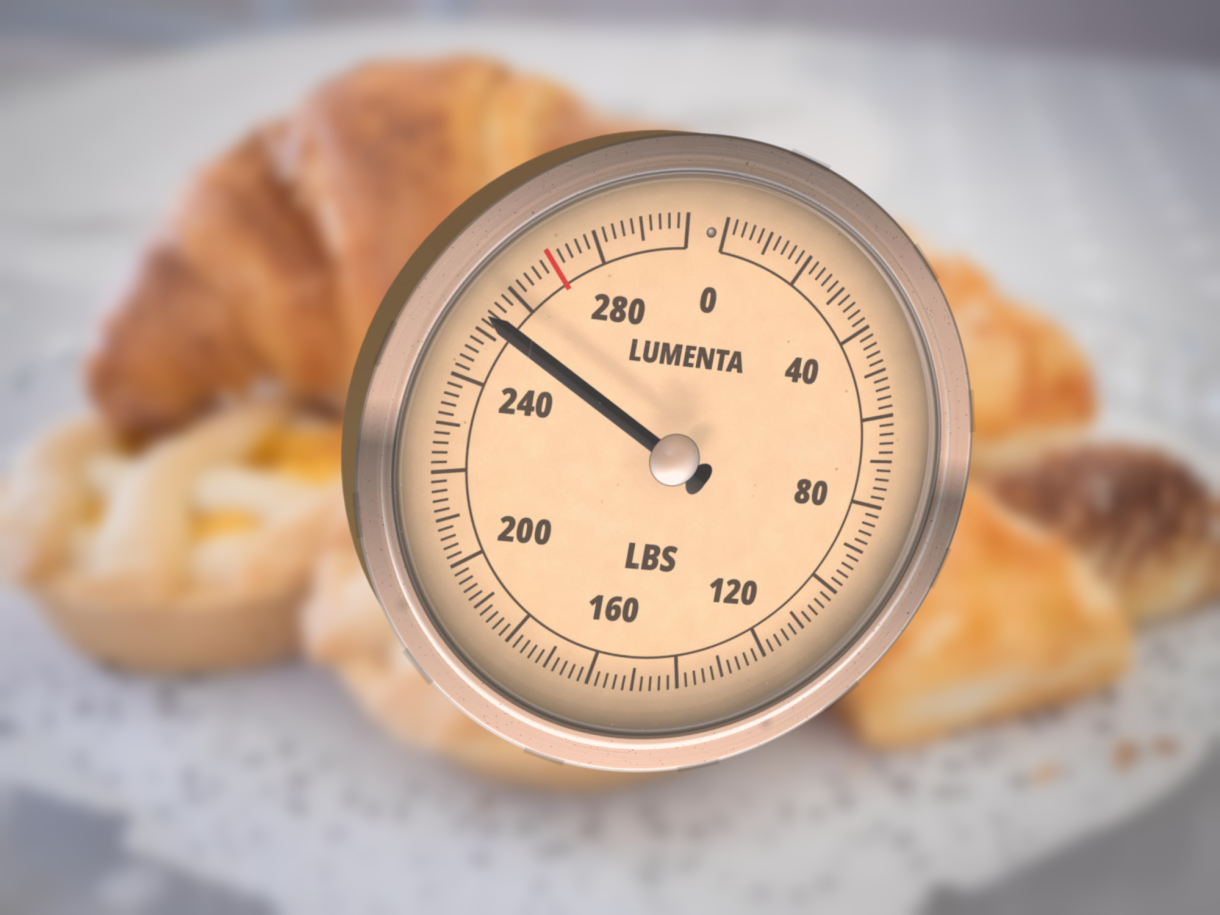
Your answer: 253 lb
